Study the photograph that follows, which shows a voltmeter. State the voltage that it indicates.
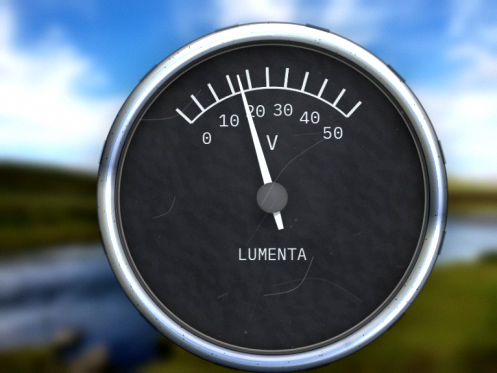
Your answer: 17.5 V
